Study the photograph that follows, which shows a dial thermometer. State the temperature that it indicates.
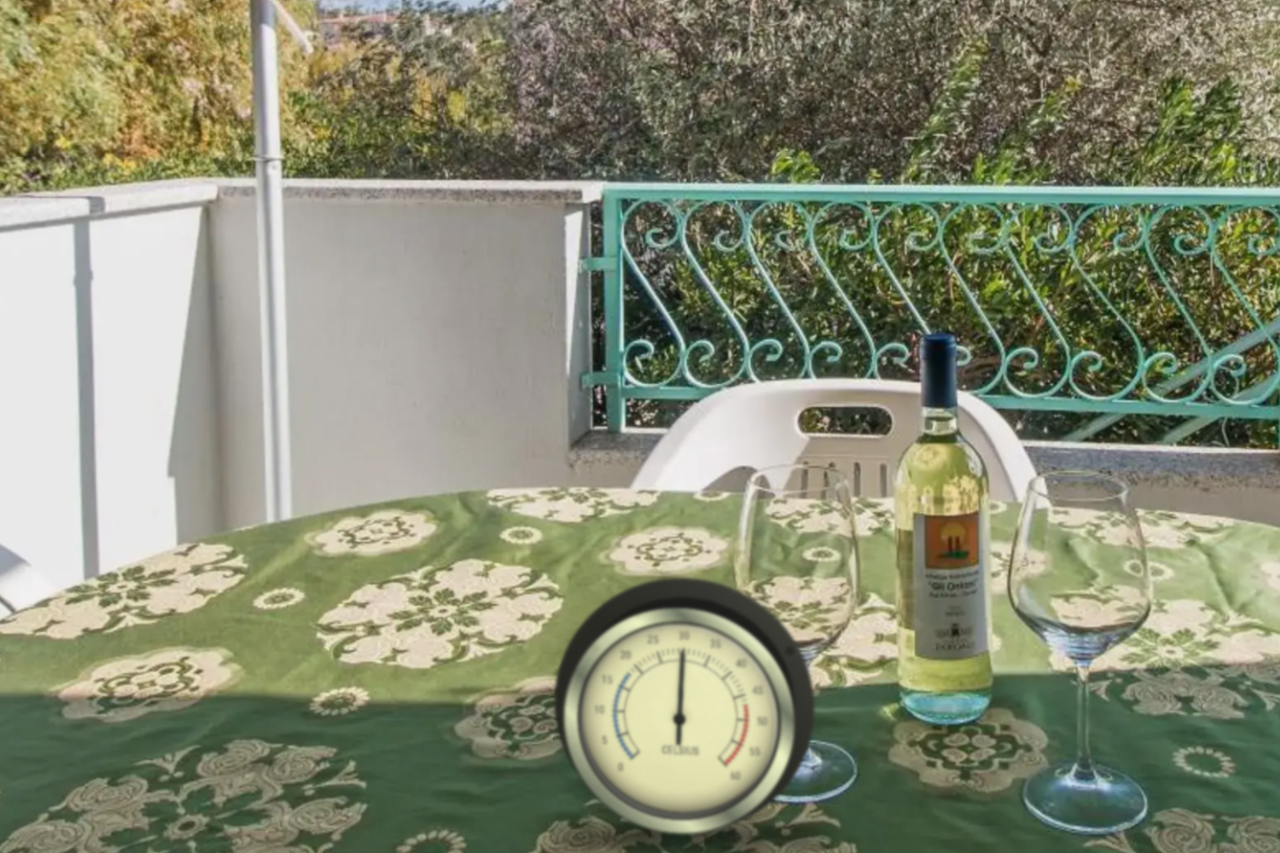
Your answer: 30 °C
